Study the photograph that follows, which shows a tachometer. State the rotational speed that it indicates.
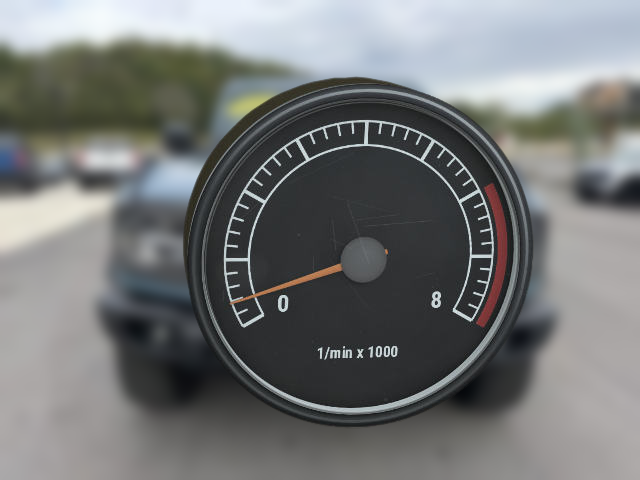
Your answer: 400 rpm
